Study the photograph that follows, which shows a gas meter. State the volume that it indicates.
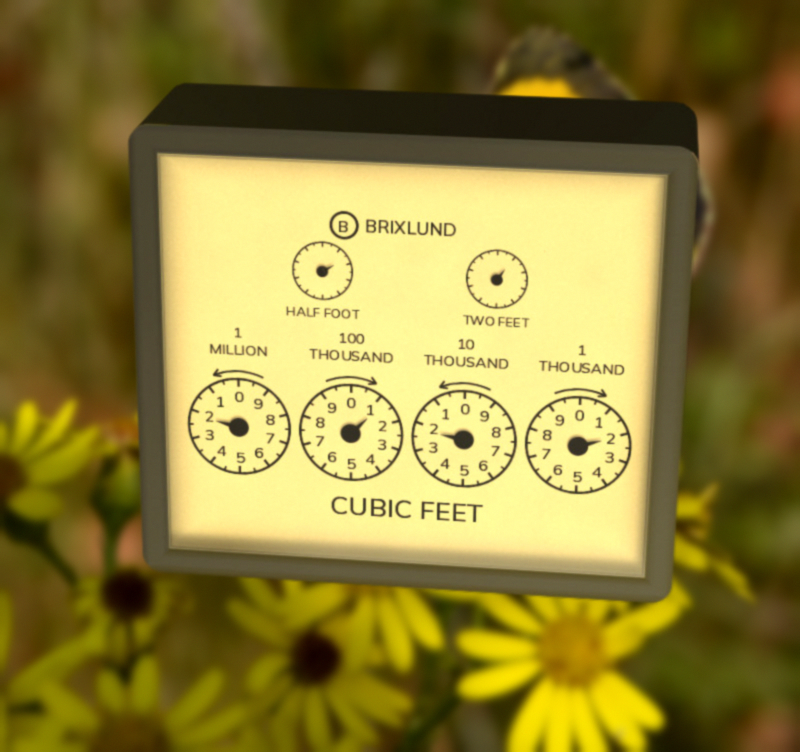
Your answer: 212200 ft³
